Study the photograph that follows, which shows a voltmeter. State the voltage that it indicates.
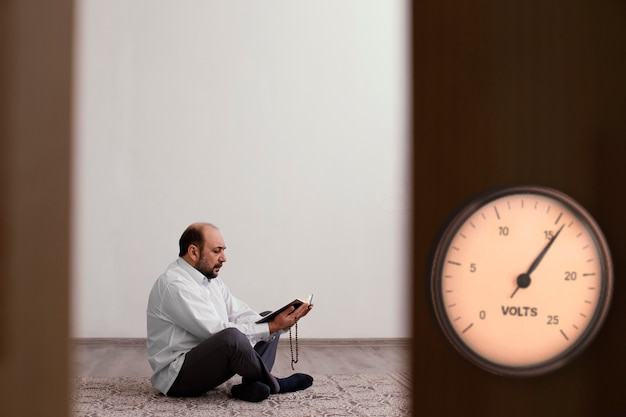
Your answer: 15.5 V
